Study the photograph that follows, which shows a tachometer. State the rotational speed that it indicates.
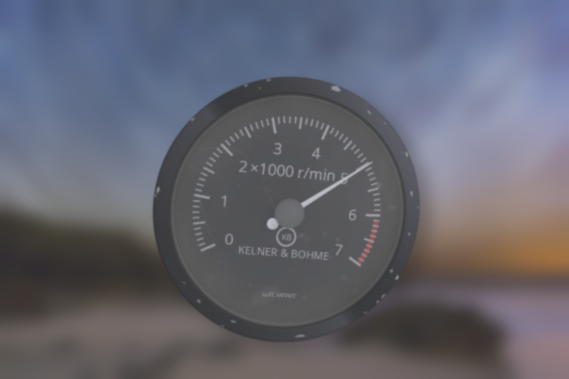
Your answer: 5000 rpm
